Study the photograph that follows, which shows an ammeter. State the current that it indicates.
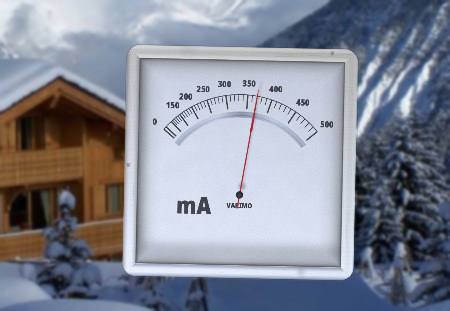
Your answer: 370 mA
